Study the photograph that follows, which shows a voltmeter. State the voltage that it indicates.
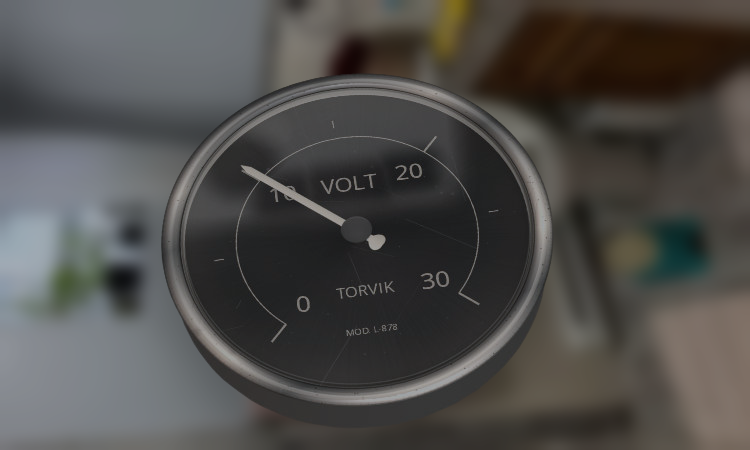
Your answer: 10 V
